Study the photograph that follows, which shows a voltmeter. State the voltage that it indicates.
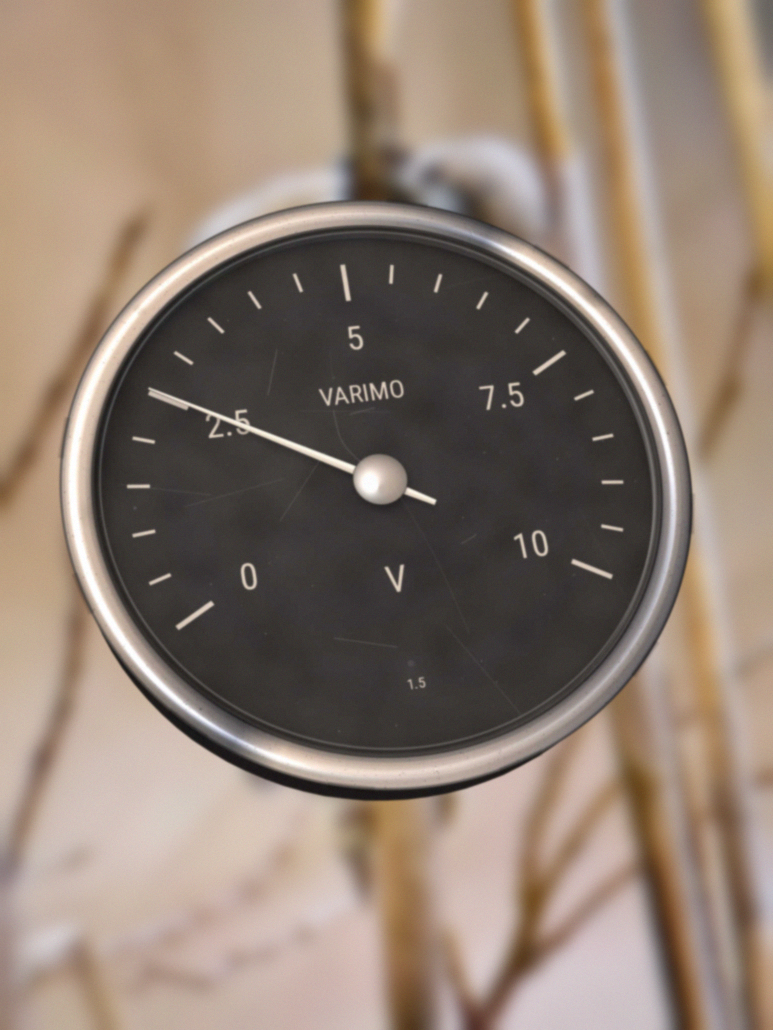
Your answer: 2.5 V
